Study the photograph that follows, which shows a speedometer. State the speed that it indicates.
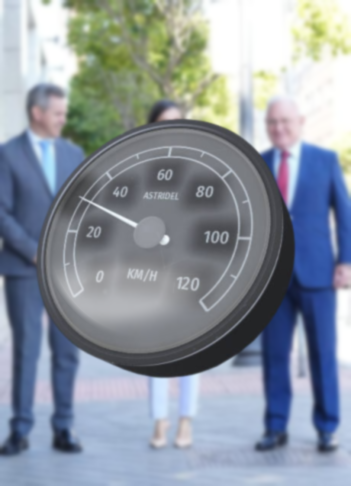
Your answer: 30 km/h
